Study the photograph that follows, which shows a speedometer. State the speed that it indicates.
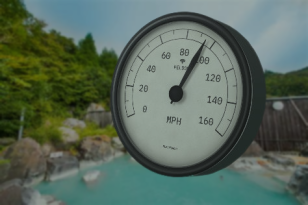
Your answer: 95 mph
